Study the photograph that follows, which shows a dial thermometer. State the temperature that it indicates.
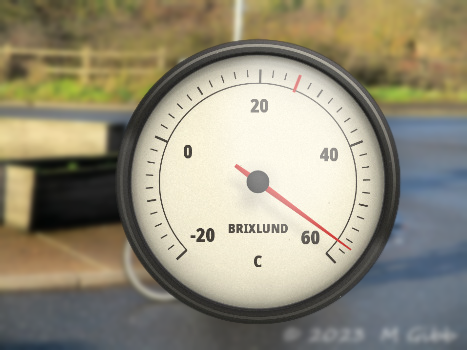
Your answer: 57 °C
